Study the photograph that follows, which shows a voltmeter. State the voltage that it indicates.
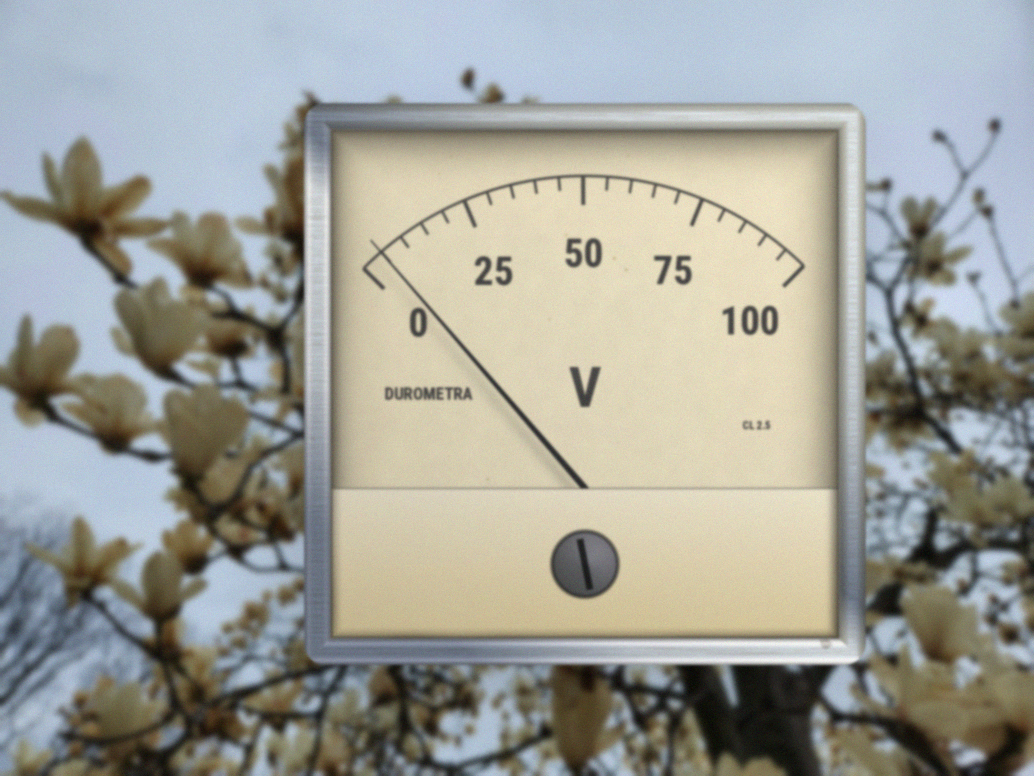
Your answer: 5 V
